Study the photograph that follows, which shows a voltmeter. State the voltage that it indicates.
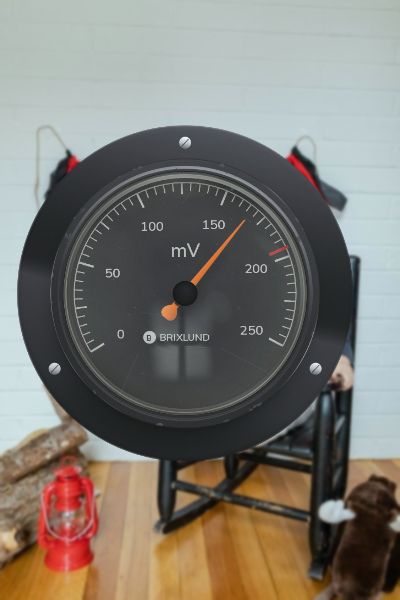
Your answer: 167.5 mV
